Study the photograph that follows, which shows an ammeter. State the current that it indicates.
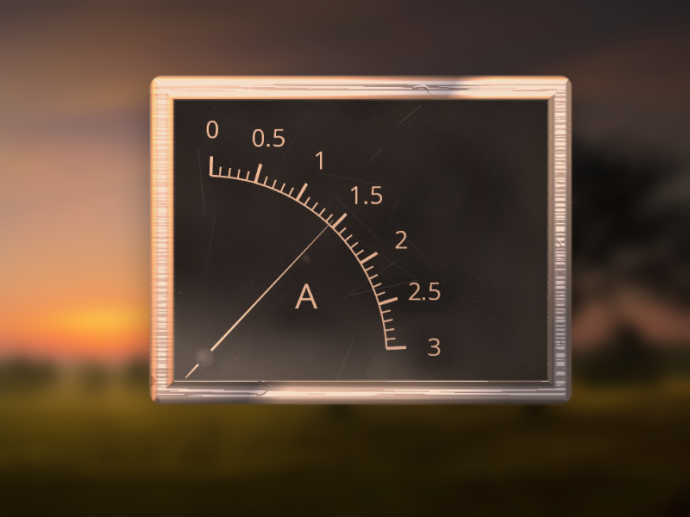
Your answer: 1.45 A
